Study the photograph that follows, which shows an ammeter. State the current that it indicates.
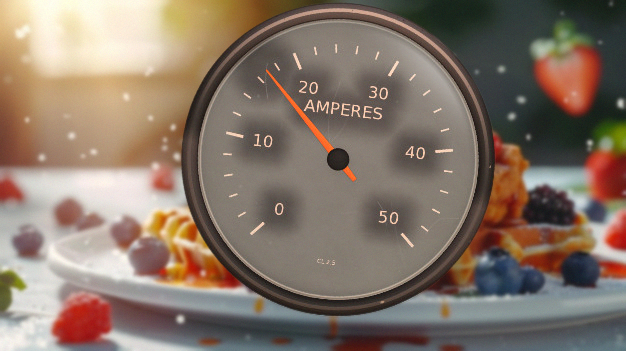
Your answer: 17 A
